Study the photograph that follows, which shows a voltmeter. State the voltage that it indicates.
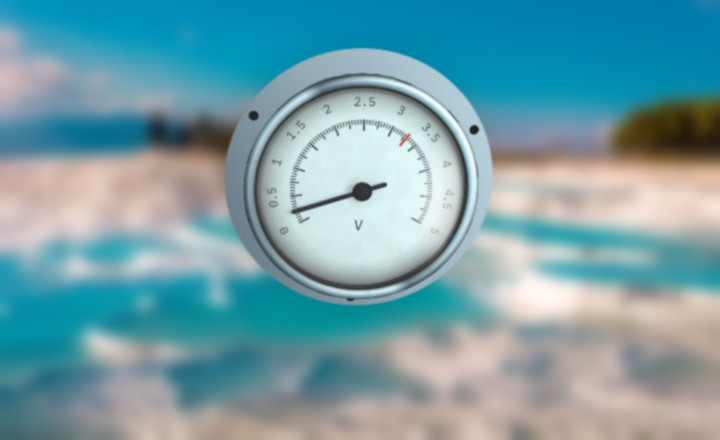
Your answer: 0.25 V
